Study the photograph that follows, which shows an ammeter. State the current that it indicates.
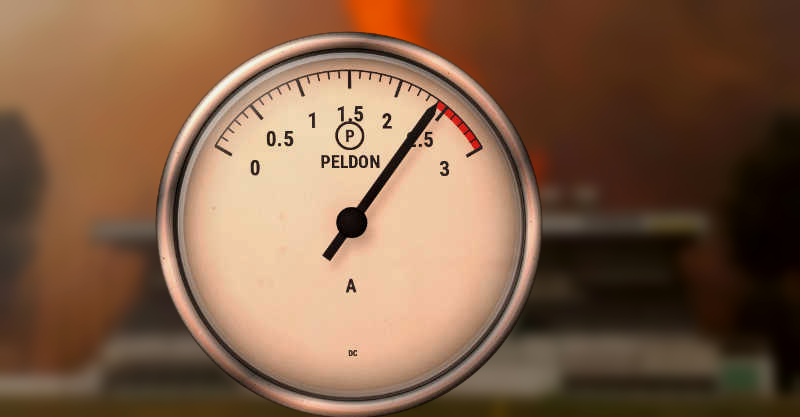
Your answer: 2.4 A
